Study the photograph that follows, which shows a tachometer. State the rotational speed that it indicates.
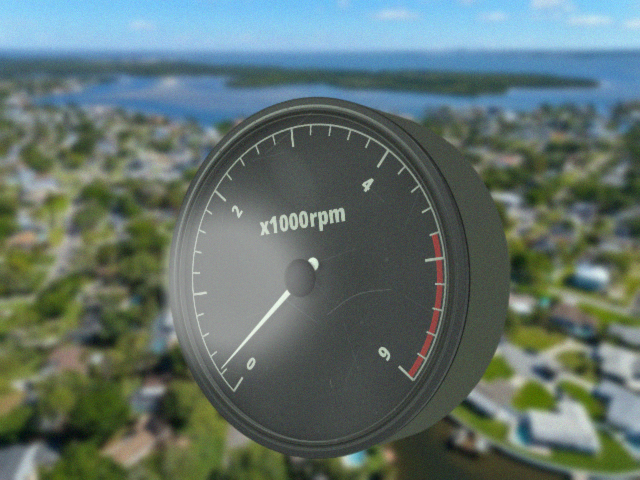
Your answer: 200 rpm
